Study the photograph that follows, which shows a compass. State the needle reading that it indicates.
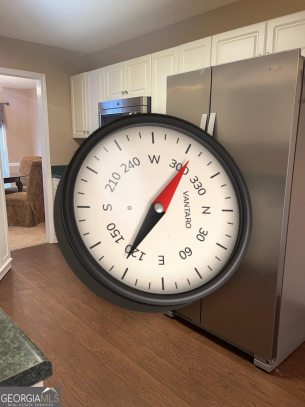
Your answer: 305 °
